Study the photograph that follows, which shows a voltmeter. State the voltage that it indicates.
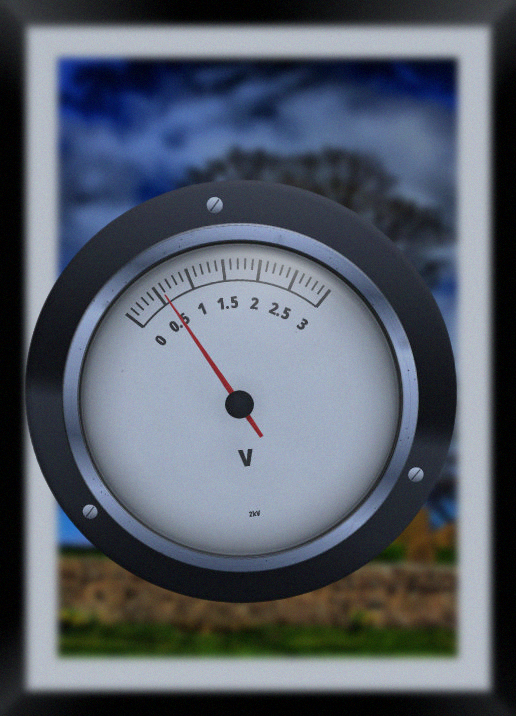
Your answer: 0.6 V
